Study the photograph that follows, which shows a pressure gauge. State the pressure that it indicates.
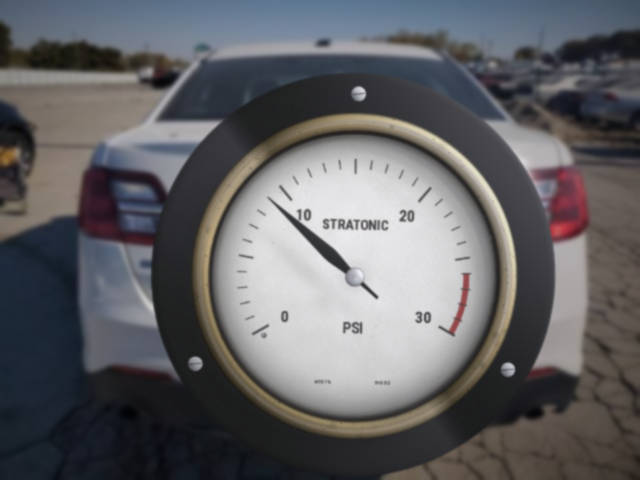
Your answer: 9 psi
